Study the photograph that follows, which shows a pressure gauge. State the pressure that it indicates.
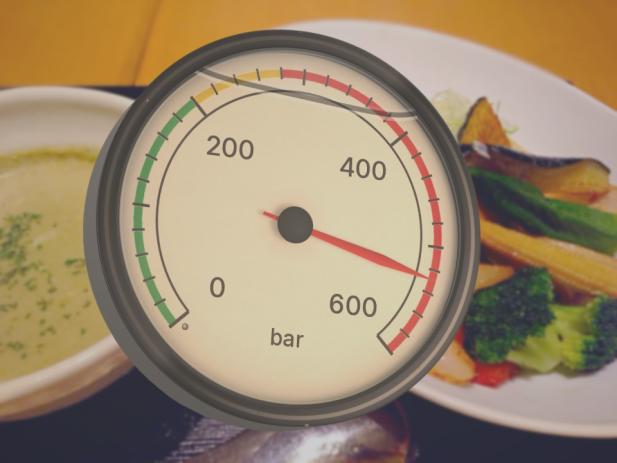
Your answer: 530 bar
